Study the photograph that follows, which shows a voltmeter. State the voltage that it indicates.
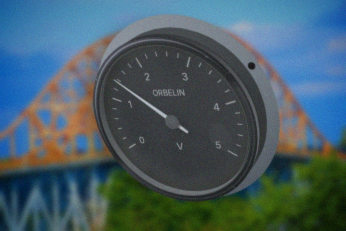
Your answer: 1.4 V
